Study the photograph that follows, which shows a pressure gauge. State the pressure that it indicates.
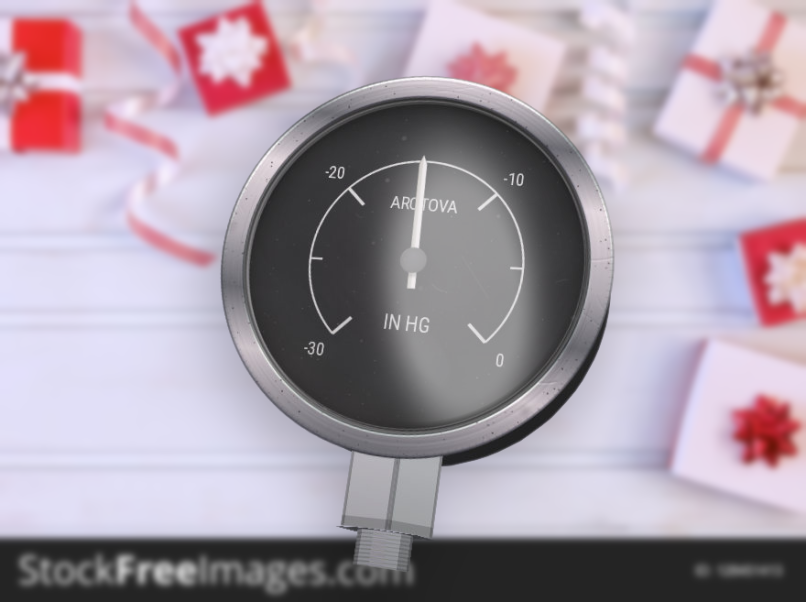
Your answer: -15 inHg
